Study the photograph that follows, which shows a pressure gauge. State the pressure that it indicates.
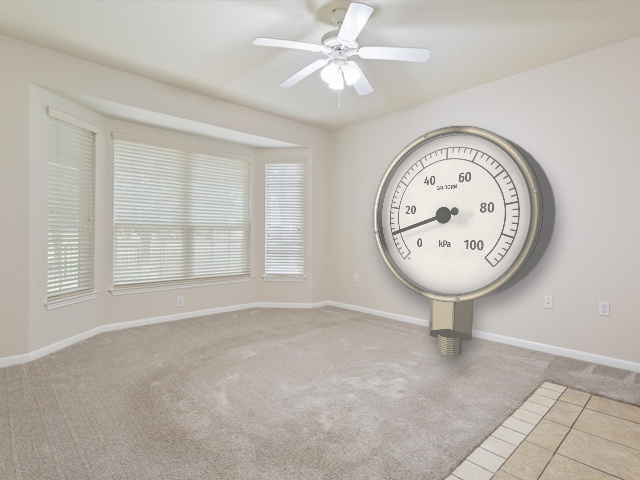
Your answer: 10 kPa
